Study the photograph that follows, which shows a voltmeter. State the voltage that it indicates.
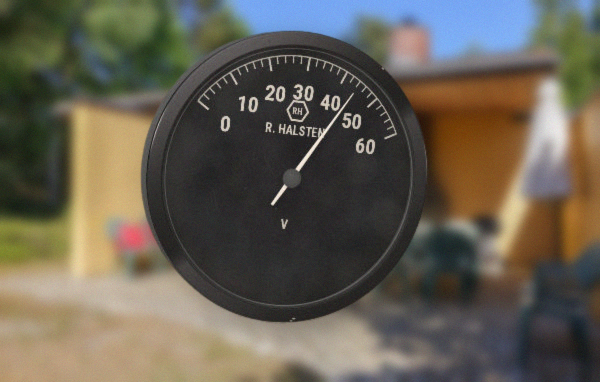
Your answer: 44 V
